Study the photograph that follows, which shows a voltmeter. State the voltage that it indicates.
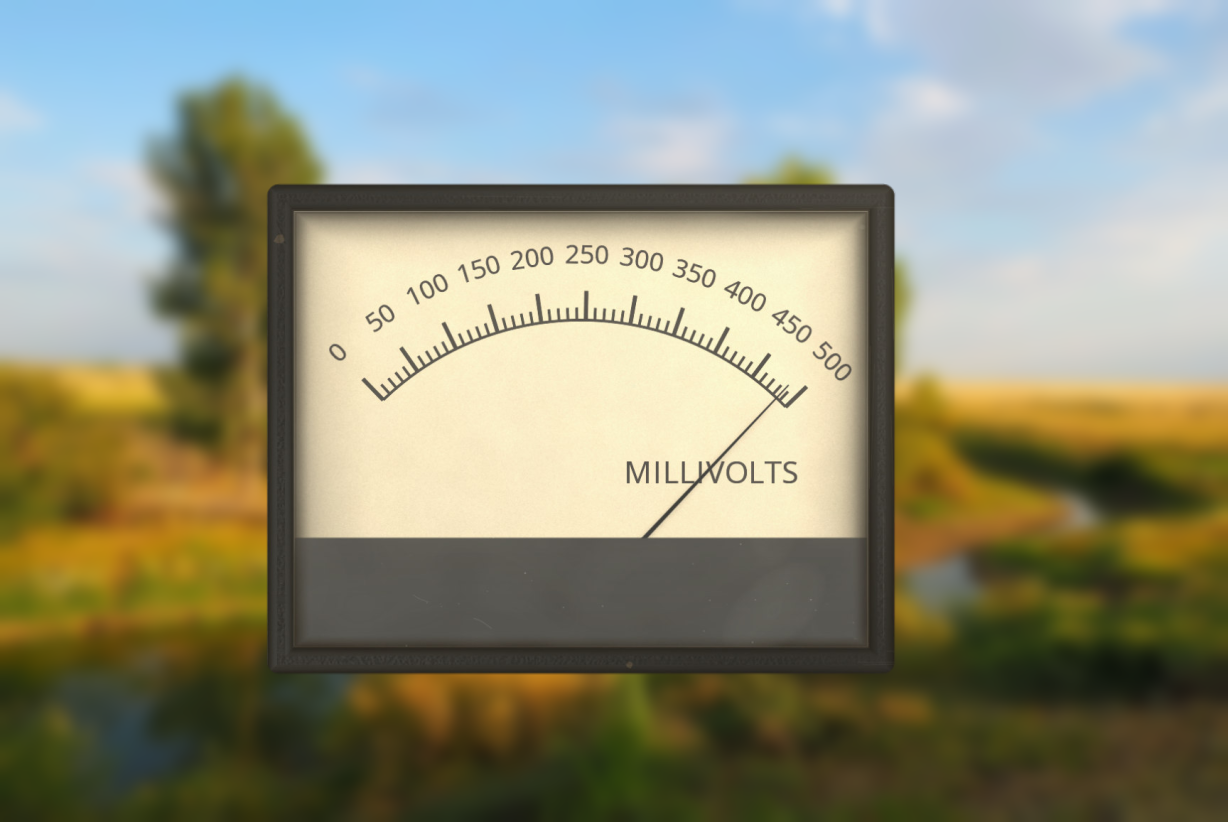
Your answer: 485 mV
